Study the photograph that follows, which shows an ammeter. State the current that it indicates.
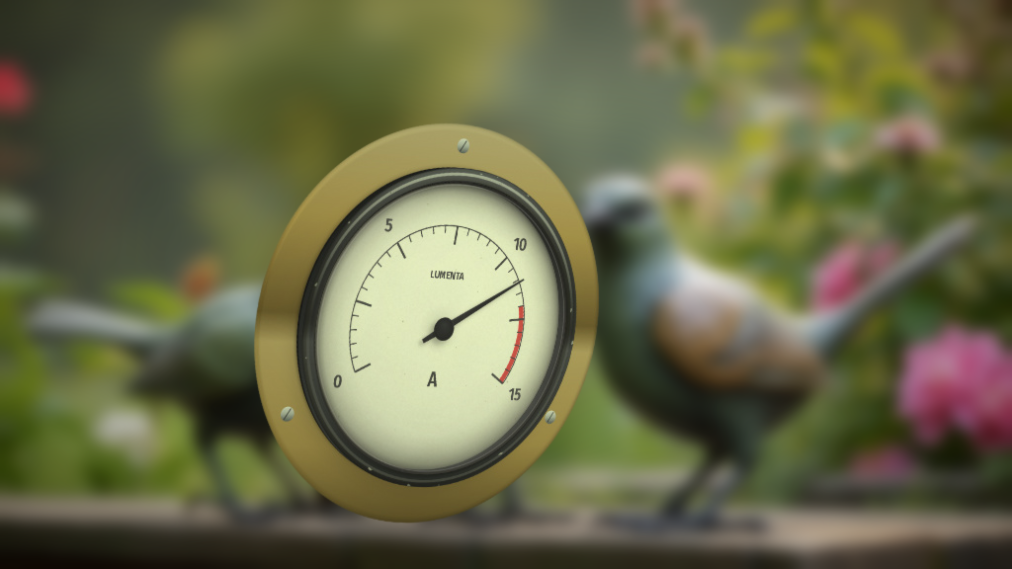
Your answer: 11 A
